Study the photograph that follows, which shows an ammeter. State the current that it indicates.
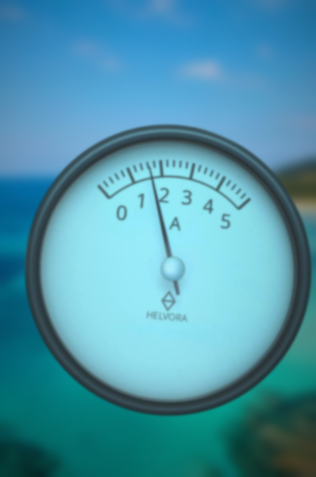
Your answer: 1.6 A
